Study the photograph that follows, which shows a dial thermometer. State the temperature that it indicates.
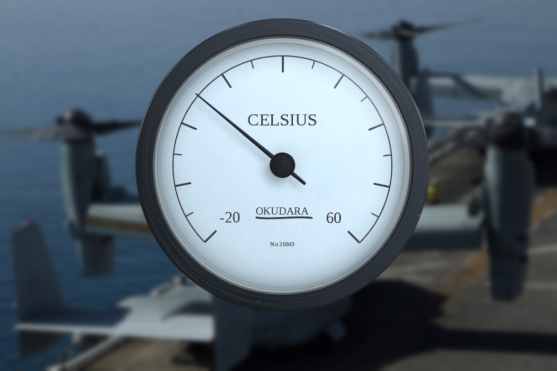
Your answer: 5 °C
